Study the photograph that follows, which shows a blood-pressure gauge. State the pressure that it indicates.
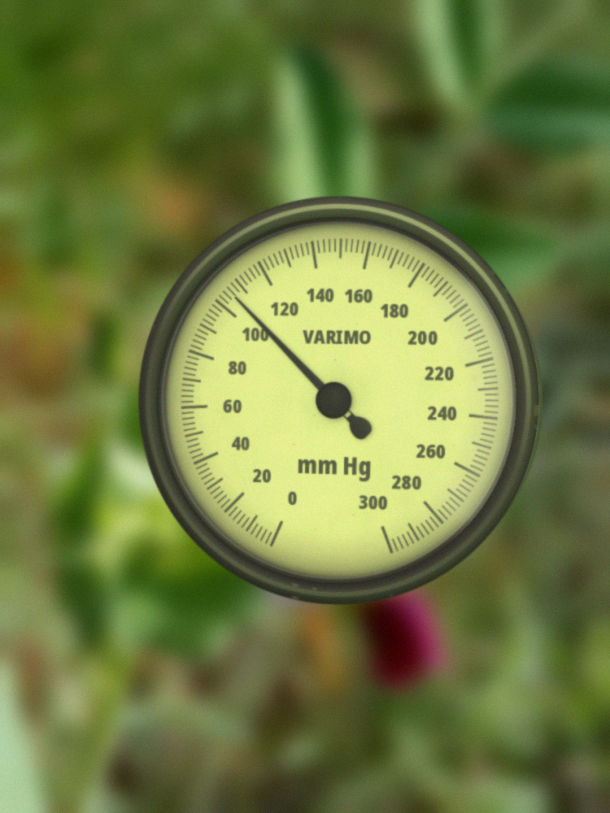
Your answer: 106 mmHg
